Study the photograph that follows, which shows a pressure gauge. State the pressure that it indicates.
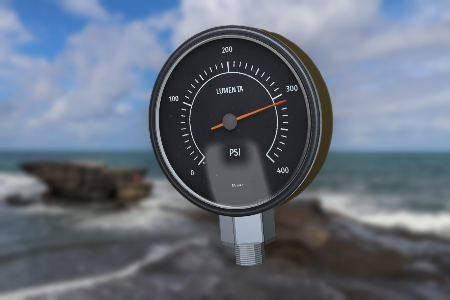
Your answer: 310 psi
